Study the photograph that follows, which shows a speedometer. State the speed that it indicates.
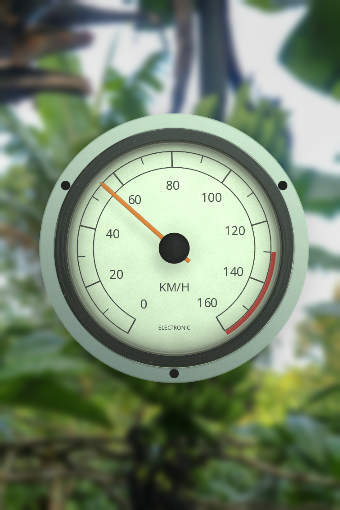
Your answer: 55 km/h
